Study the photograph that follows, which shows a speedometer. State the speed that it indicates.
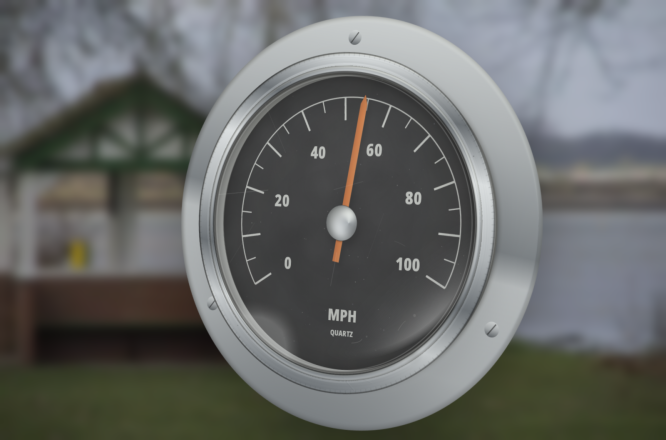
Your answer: 55 mph
